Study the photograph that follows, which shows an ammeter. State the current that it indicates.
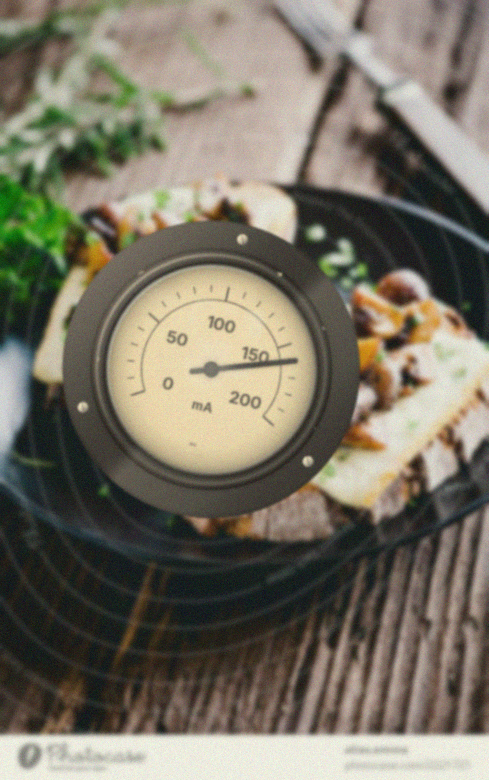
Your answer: 160 mA
